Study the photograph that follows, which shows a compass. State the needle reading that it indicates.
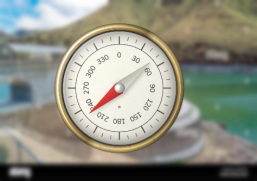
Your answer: 230 °
